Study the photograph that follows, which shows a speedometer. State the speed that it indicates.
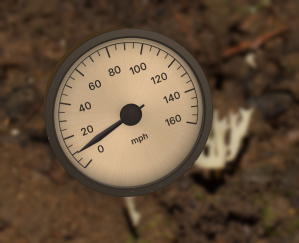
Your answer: 10 mph
